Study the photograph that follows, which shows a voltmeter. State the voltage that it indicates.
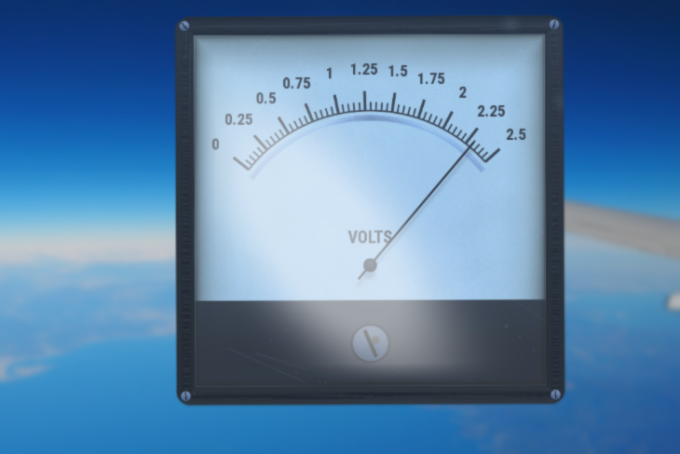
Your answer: 2.3 V
